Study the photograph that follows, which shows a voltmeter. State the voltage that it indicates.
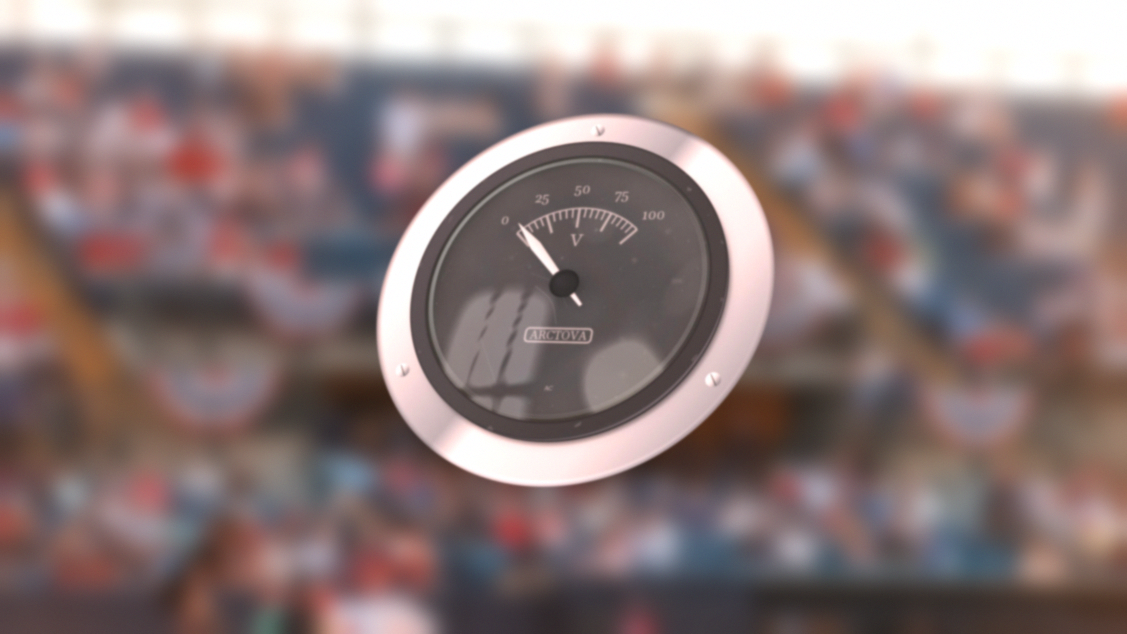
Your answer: 5 V
